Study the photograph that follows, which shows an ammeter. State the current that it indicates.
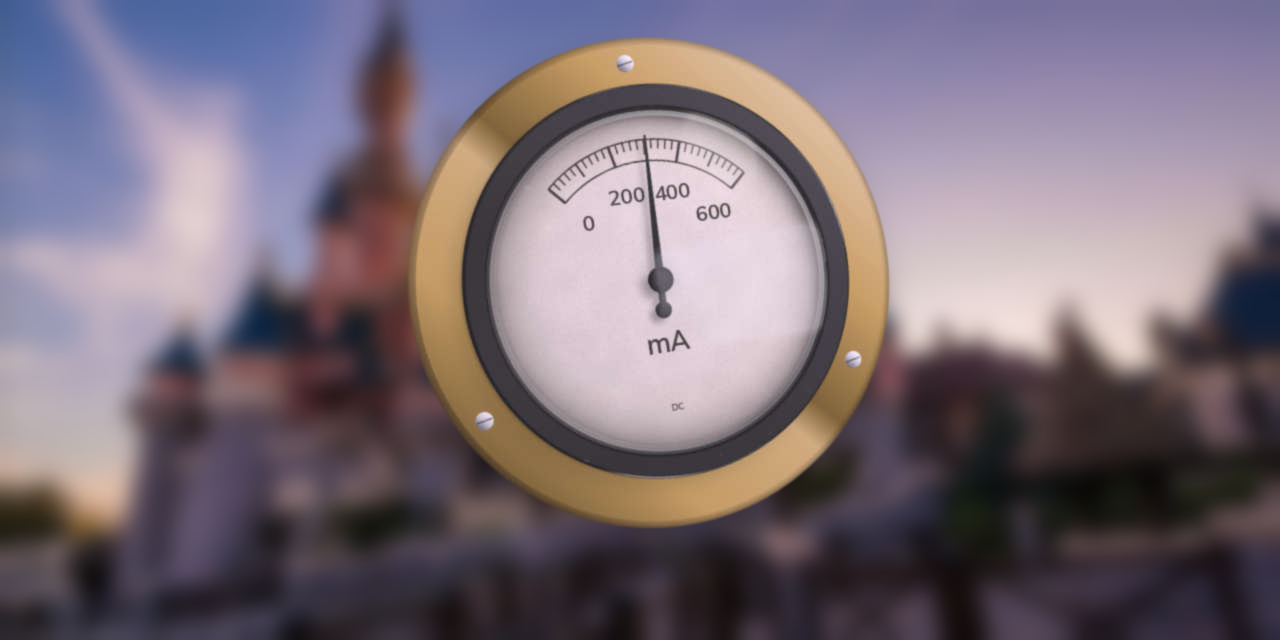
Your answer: 300 mA
